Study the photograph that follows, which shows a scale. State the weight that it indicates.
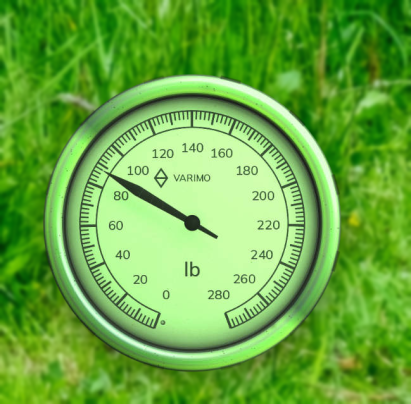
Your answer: 88 lb
